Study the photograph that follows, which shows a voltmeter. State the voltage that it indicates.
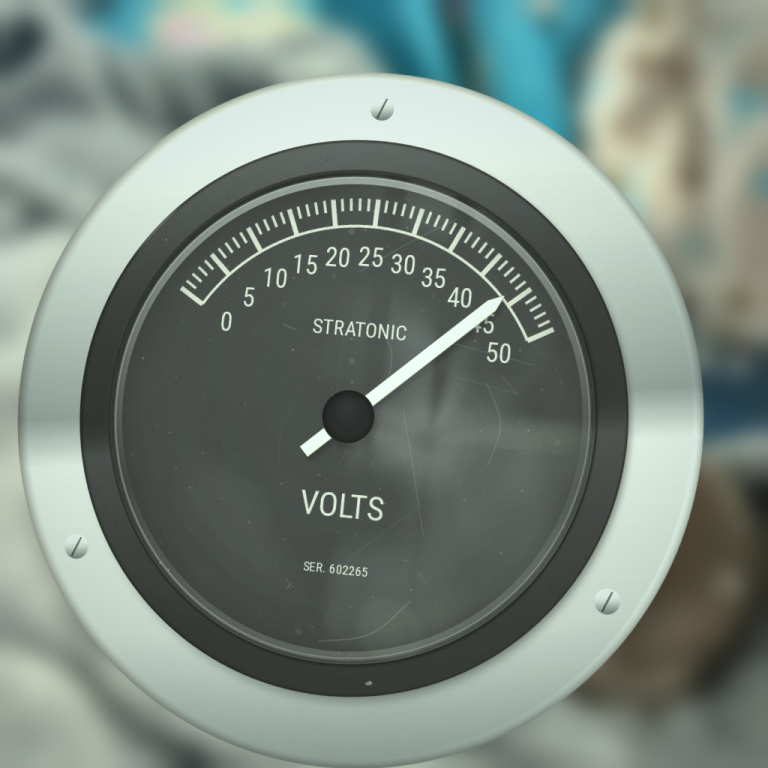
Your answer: 44 V
